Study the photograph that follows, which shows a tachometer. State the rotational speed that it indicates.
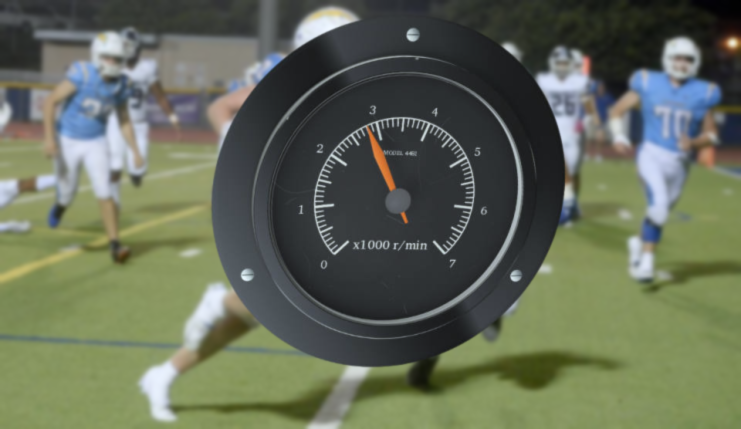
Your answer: 2800 rpm
